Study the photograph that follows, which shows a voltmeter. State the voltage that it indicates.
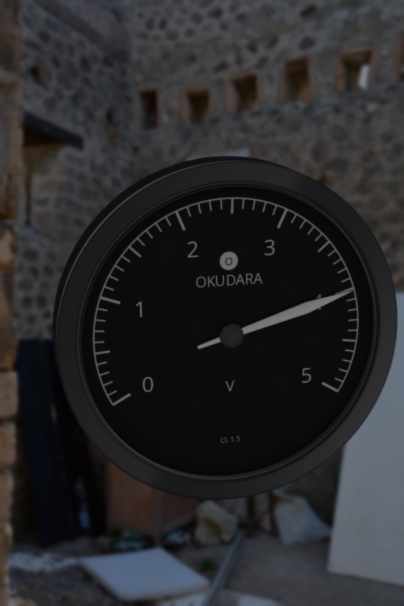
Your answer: 4 V
